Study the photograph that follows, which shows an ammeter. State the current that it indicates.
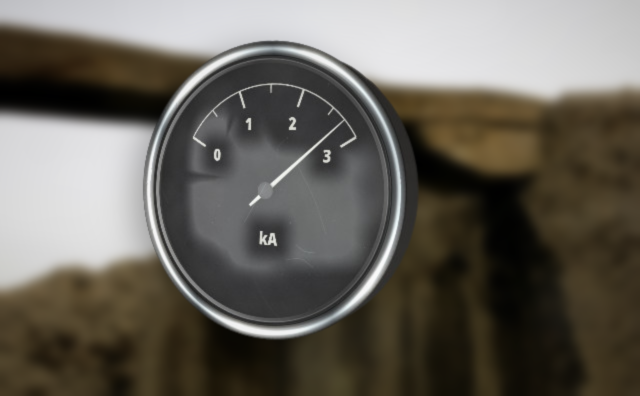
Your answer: 2.75 kA
